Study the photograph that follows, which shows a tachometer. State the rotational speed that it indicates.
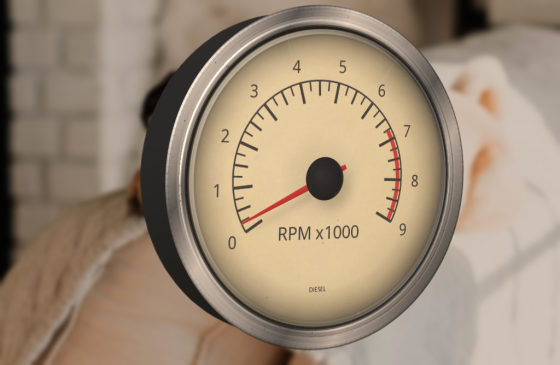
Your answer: 250 rpm
